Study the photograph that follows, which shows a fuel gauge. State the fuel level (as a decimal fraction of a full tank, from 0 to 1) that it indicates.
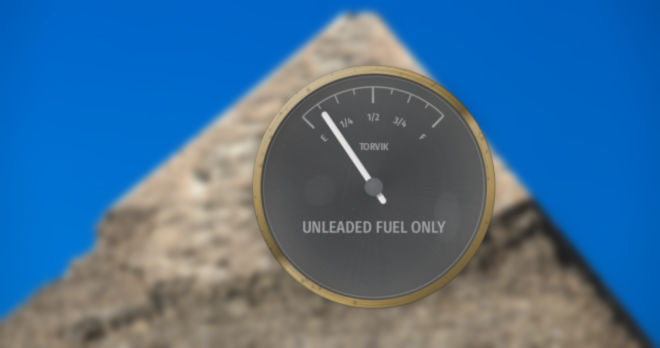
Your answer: 0.125
